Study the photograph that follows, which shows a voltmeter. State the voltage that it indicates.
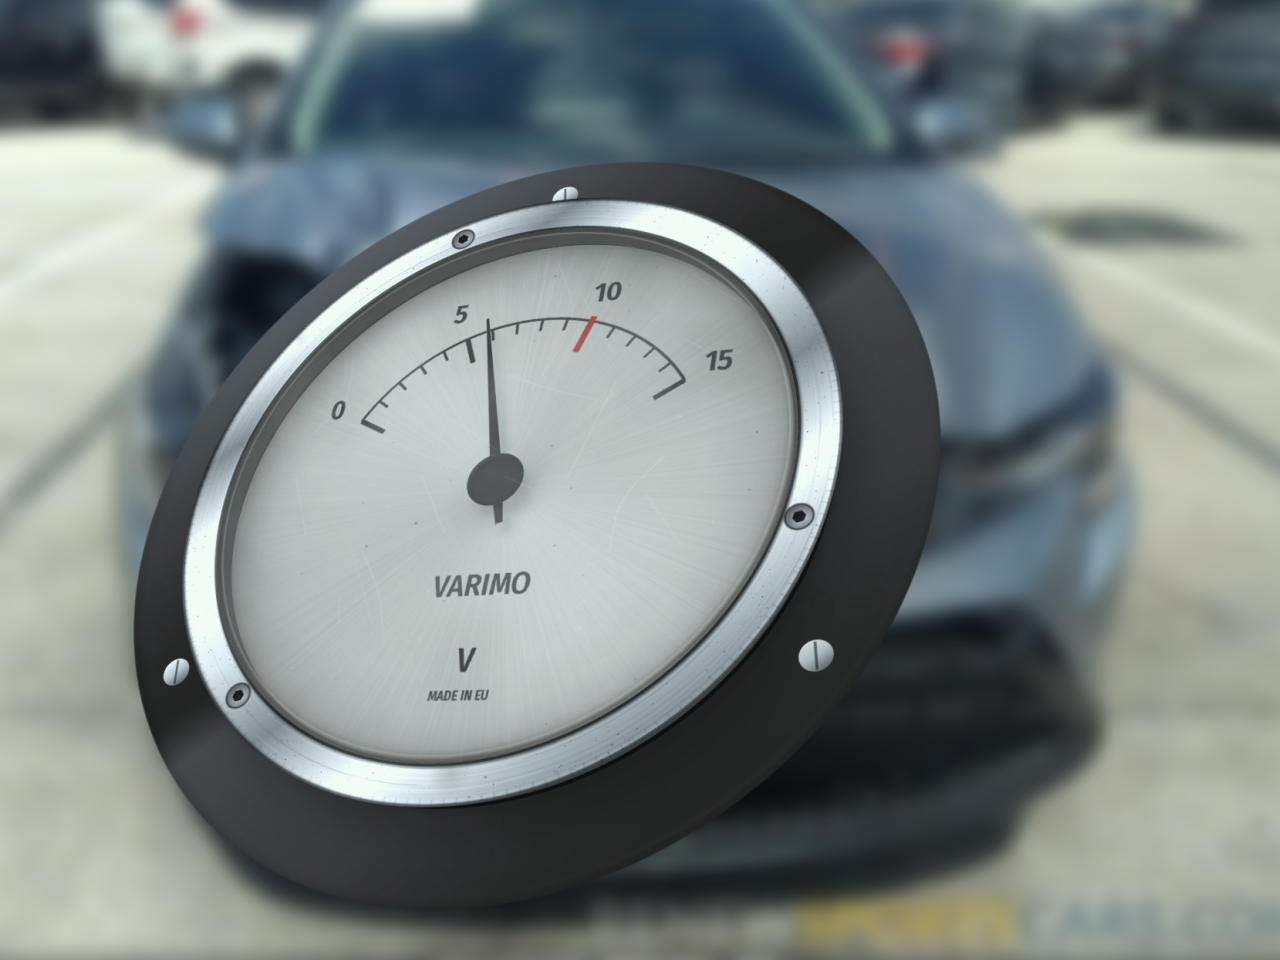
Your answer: 6 V
